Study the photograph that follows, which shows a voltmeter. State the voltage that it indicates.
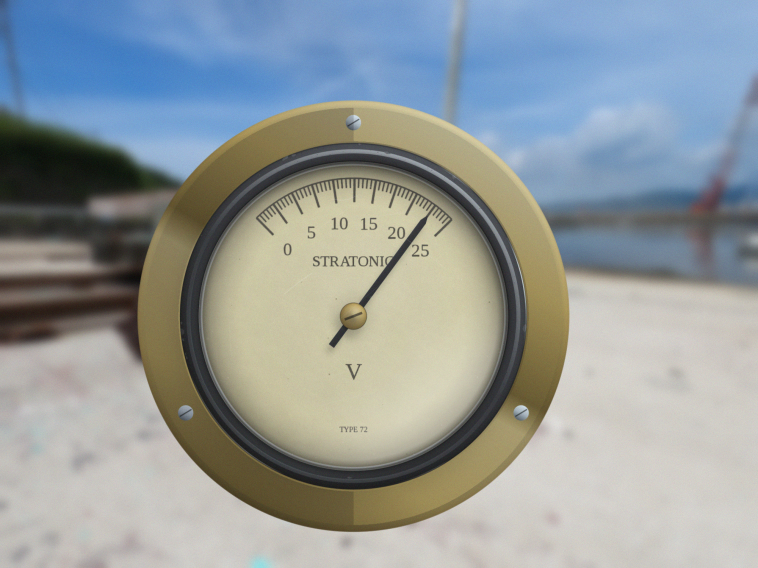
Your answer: 22.5 V
